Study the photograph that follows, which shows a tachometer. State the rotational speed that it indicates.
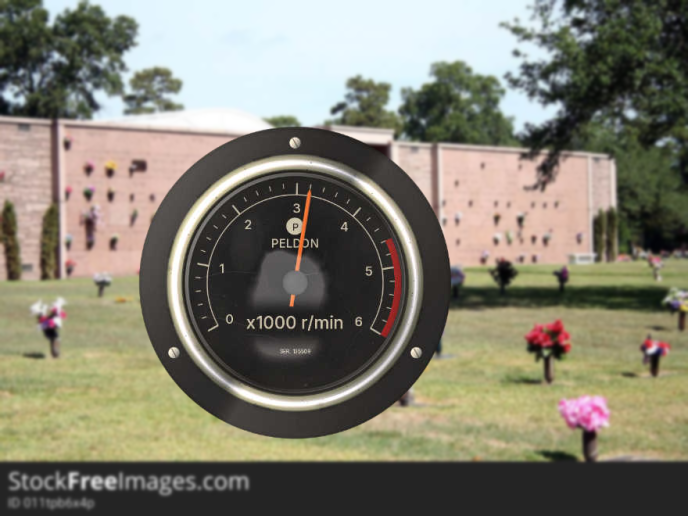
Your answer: 3200 rpm
